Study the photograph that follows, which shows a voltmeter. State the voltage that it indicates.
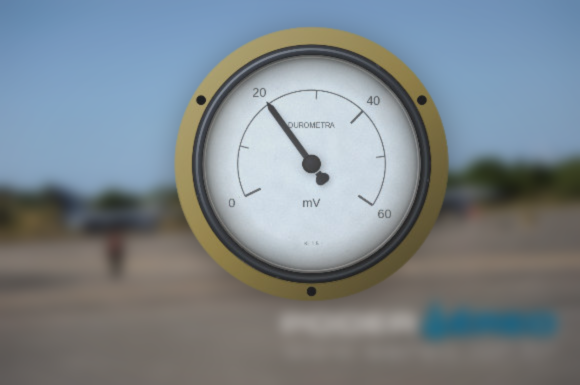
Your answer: 20 mV
